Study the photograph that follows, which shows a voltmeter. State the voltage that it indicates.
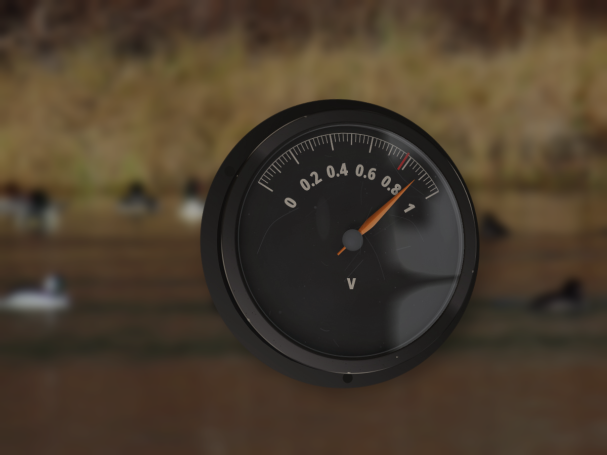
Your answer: 0.88 V
